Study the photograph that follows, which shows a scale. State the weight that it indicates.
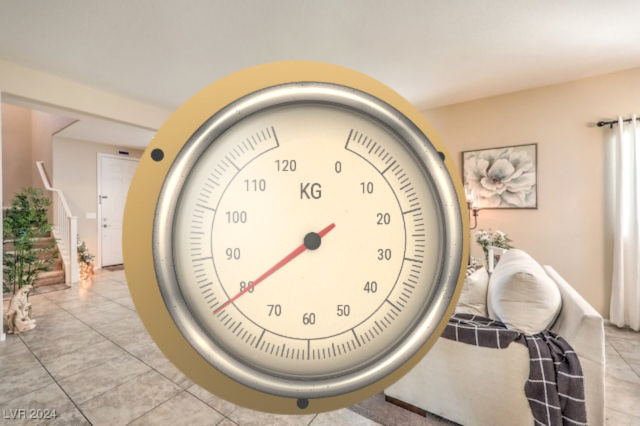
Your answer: 80 kg
